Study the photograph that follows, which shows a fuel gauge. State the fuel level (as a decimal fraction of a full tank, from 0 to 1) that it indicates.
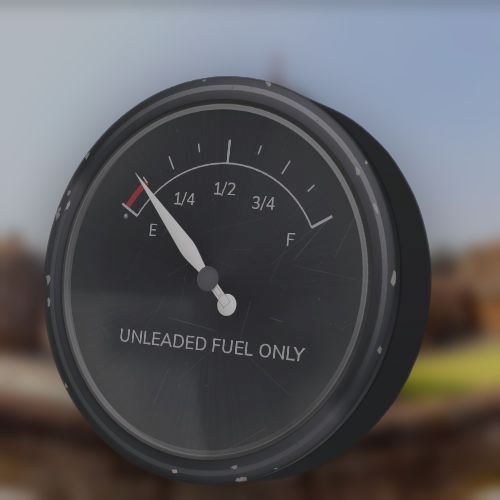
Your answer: 0.125
